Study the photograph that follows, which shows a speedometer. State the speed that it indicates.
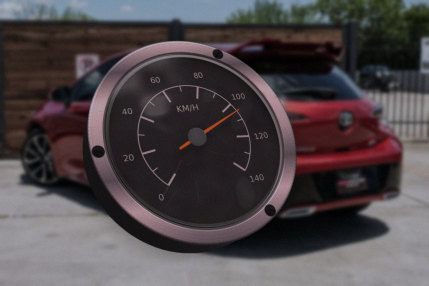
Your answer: 105 km/h
